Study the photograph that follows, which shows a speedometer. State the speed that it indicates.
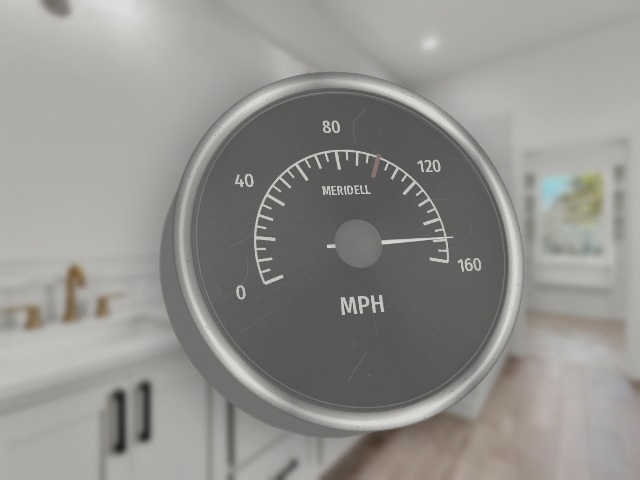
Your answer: 150 mph
